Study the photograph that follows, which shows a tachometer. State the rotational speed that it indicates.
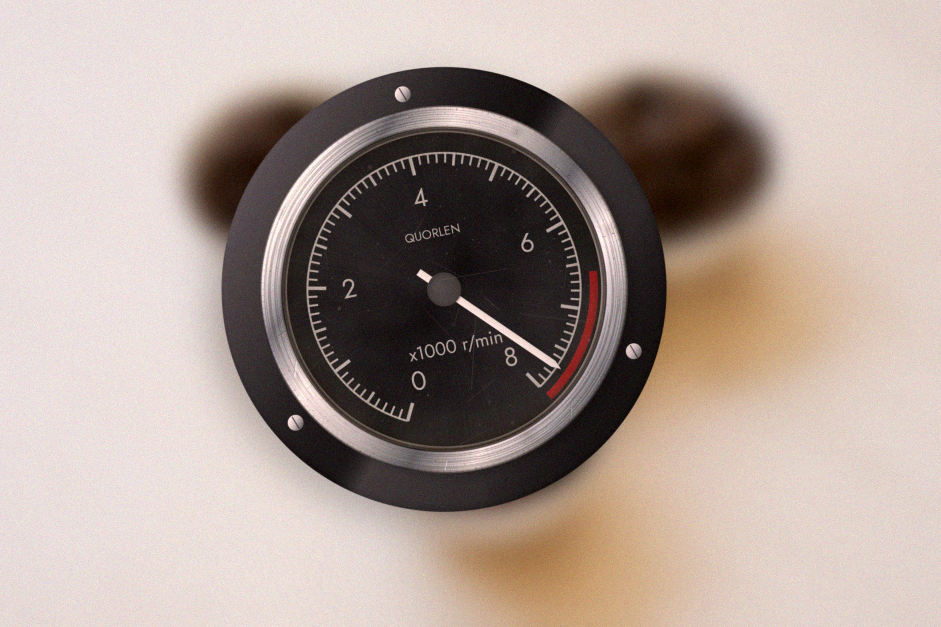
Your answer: 7700 rpm
